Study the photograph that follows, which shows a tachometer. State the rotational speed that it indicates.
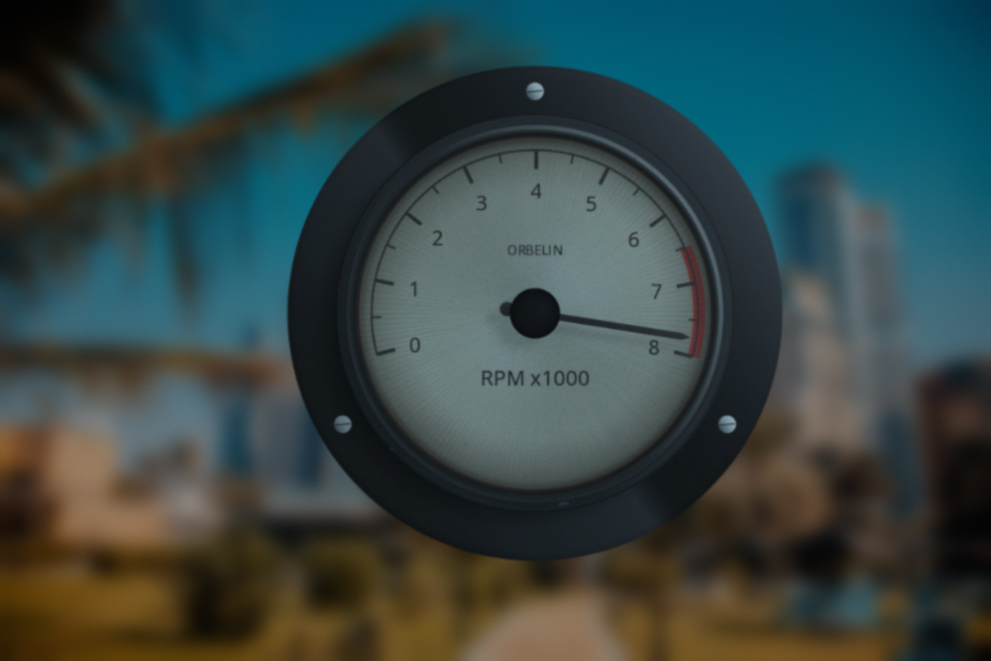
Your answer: 7750 rpm
